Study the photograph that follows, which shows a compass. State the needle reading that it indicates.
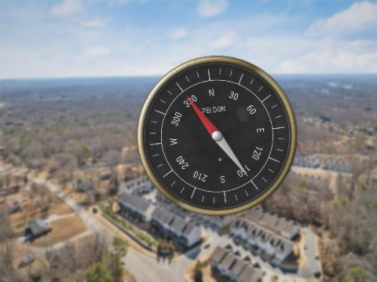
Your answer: 330 °
